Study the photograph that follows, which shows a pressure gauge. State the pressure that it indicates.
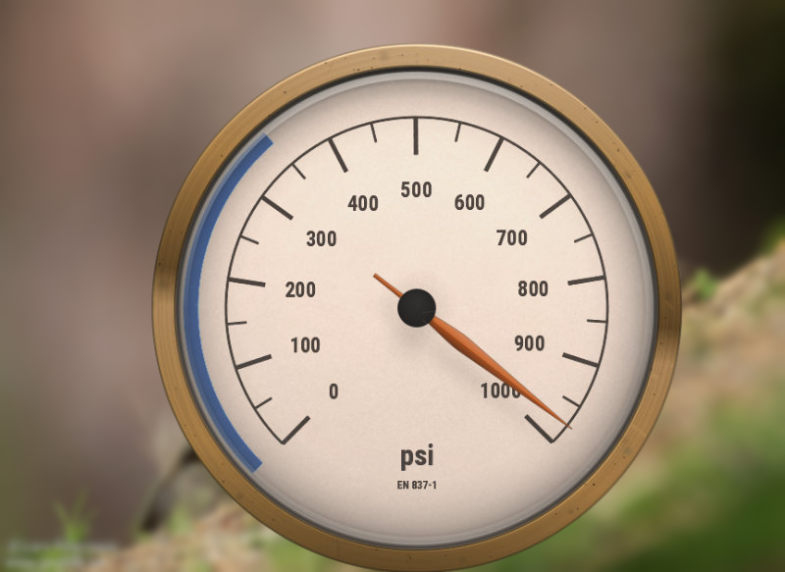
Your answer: 975 psi
